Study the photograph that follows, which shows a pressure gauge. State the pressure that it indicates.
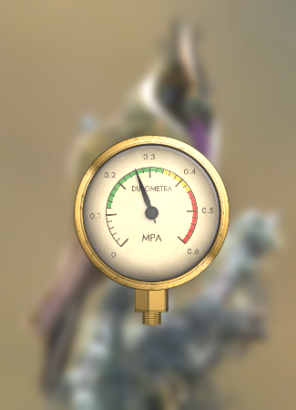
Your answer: 0.26 MPa
